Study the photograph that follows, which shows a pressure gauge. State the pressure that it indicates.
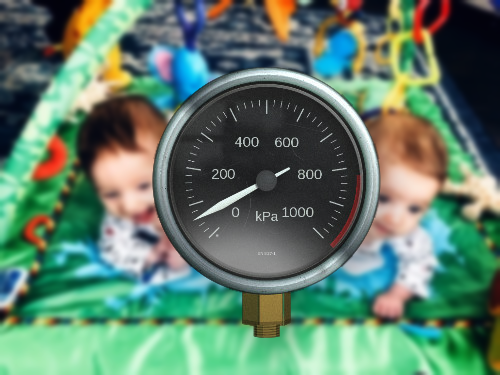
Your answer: 60 kPa
